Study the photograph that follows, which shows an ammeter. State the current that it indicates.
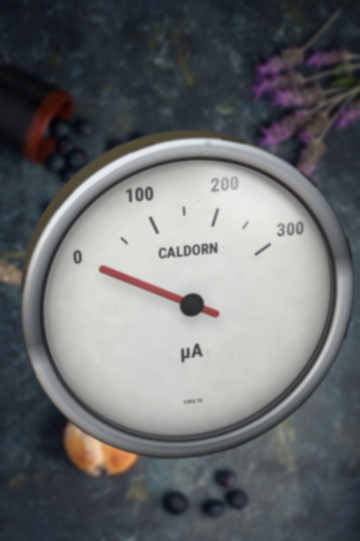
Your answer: 0 µA
